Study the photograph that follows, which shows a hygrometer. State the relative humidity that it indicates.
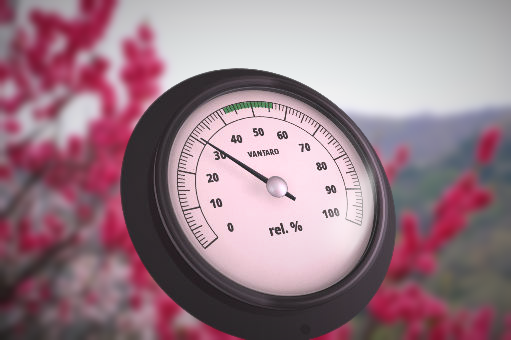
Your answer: 30 %
